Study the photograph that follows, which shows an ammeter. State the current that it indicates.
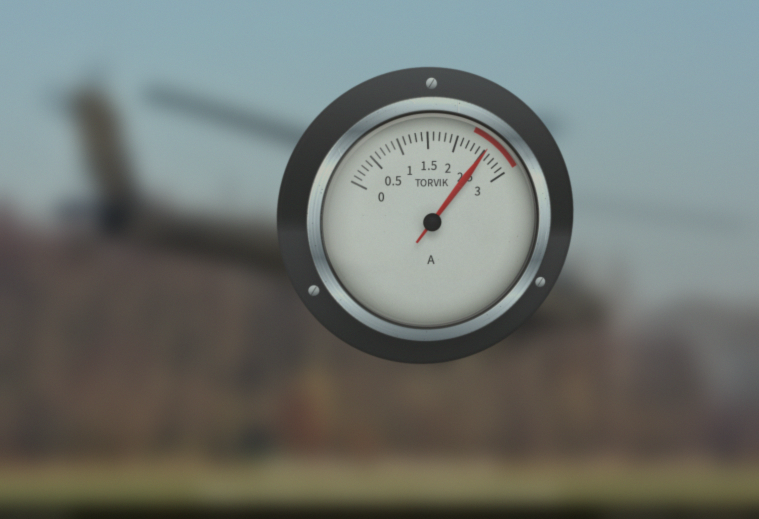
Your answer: 2.5 A
